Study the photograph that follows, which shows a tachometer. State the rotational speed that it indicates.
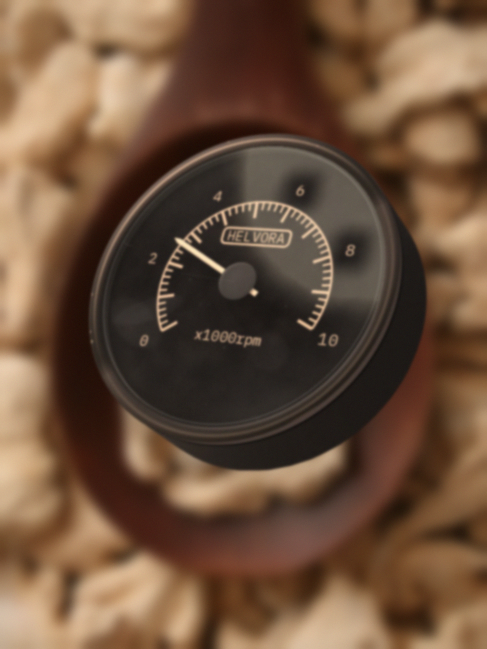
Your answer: 2600 rpm
